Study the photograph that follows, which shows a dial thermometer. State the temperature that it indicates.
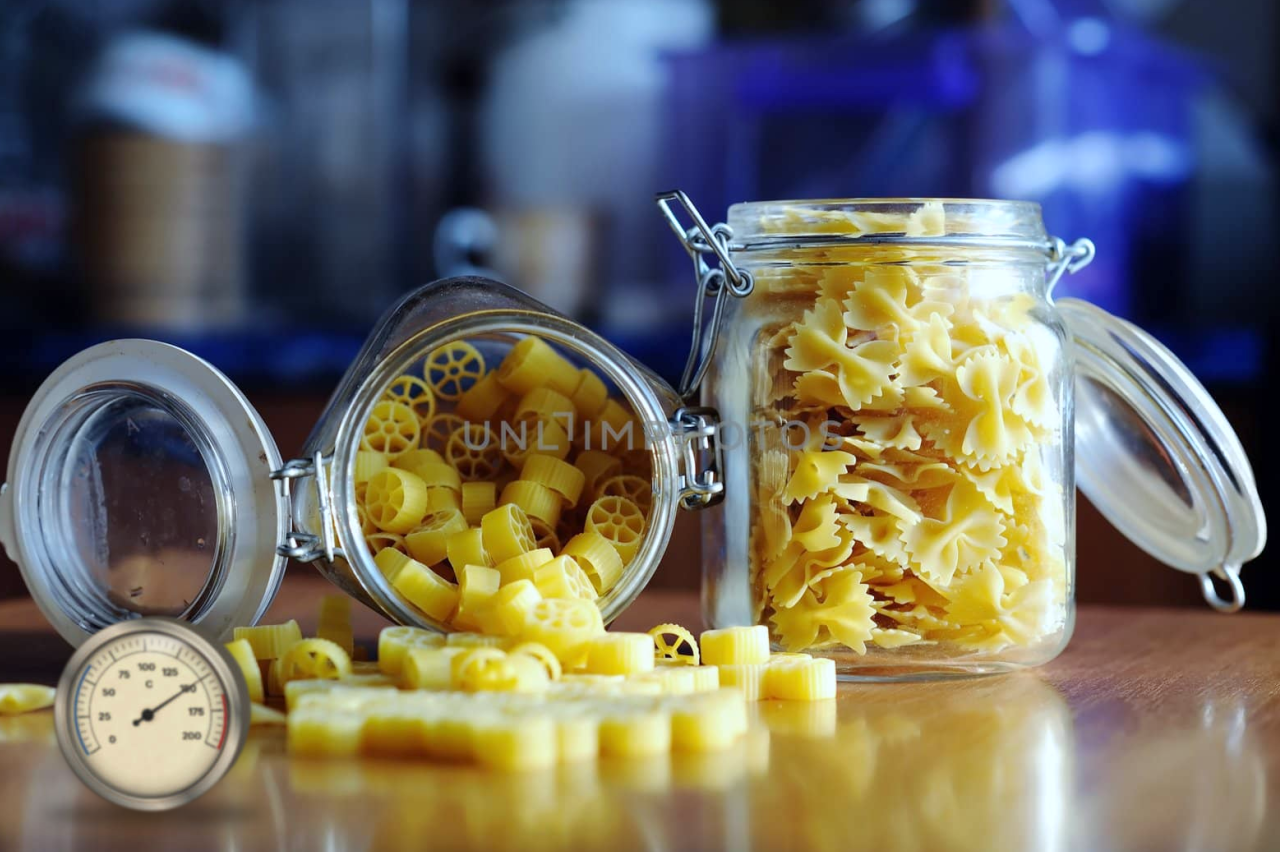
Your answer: 150 °C
